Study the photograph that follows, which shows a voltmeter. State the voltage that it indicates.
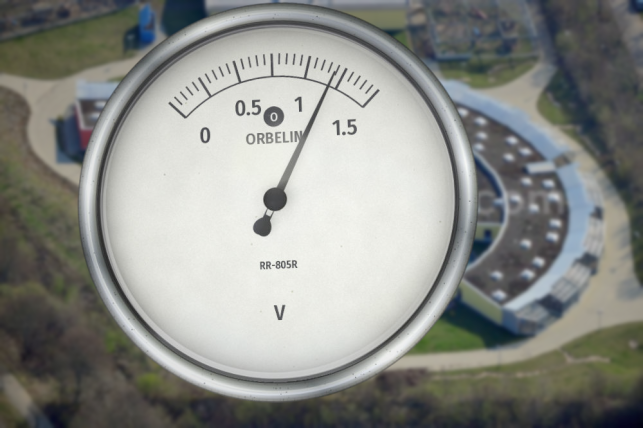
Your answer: 1.2 V
